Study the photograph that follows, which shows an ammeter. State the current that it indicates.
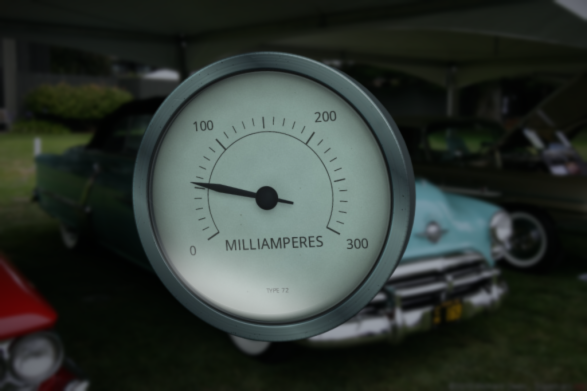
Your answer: 55 mA
